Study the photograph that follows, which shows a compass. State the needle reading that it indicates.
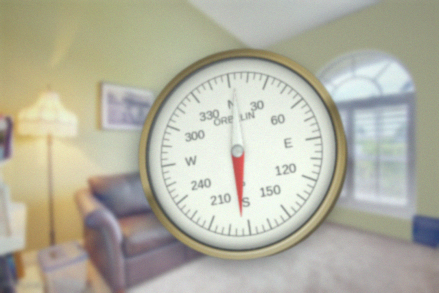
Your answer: 185 °
